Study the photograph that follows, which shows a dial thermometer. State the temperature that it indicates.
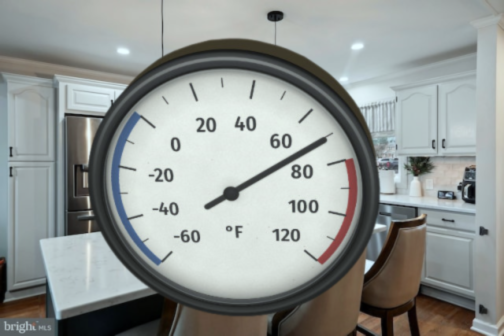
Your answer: 70 °F
